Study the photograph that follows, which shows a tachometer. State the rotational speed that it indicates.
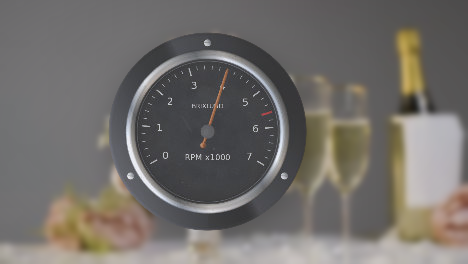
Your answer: 4000 rpm
